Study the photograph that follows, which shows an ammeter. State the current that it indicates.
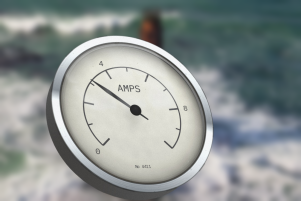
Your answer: 3 A
